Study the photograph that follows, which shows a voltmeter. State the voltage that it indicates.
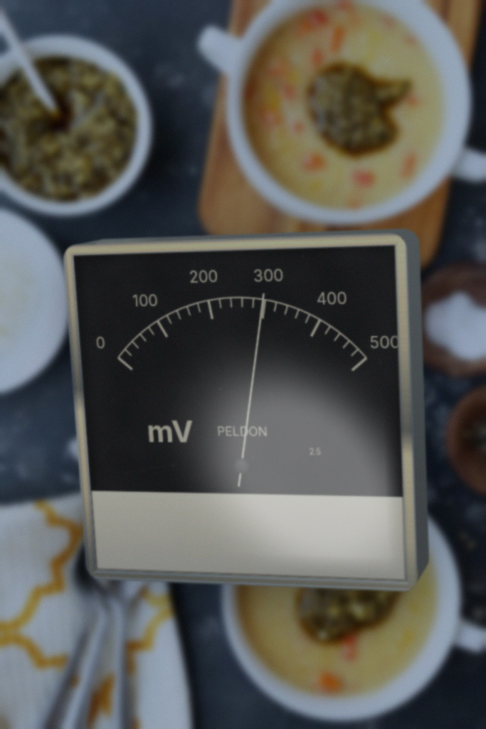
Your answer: 300 mV
